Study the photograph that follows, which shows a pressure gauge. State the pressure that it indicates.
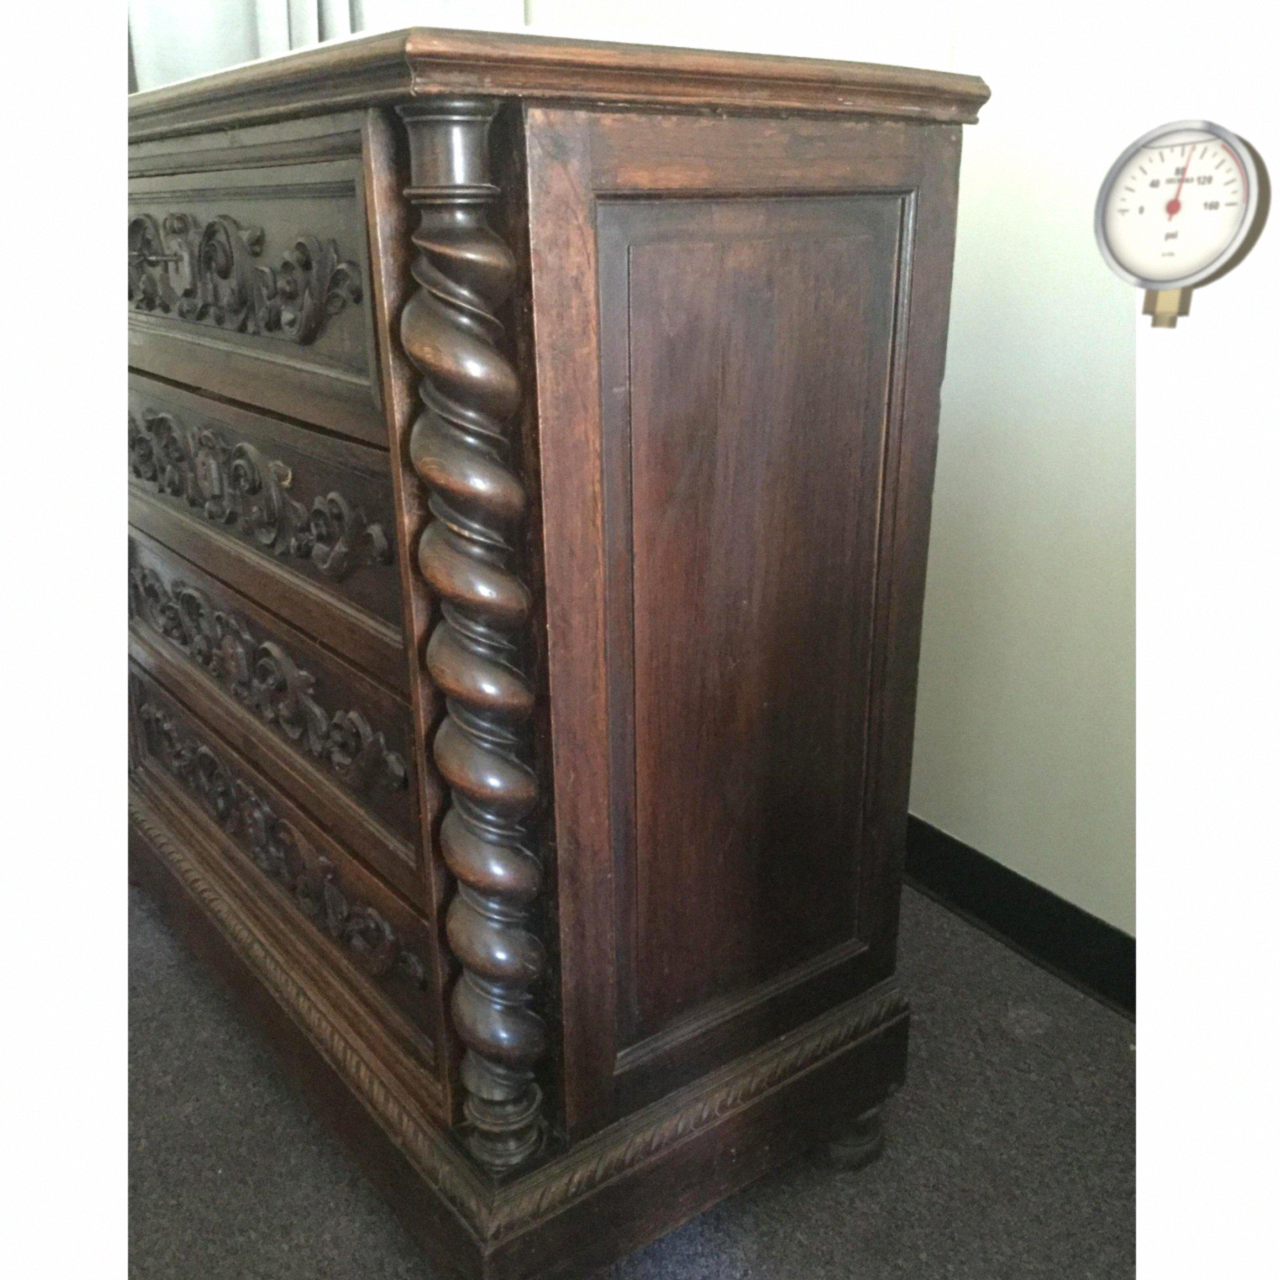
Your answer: 90 psi
